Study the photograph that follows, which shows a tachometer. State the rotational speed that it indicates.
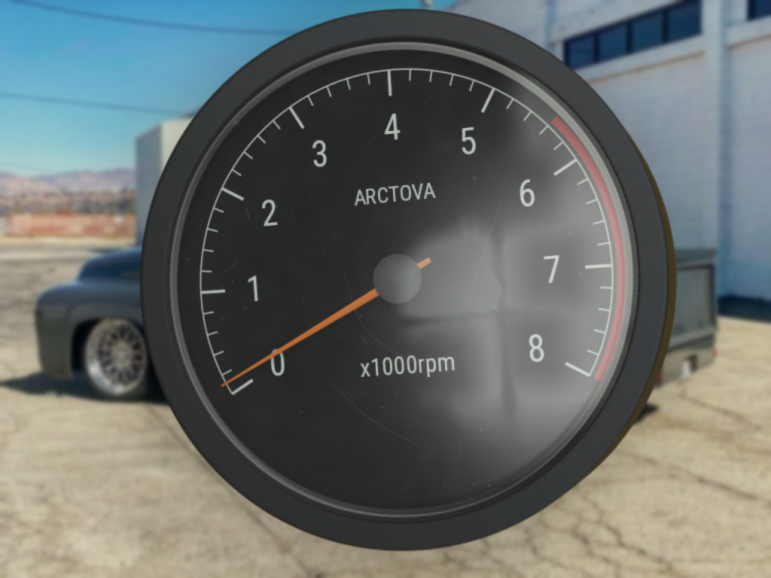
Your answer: 100 rpm
